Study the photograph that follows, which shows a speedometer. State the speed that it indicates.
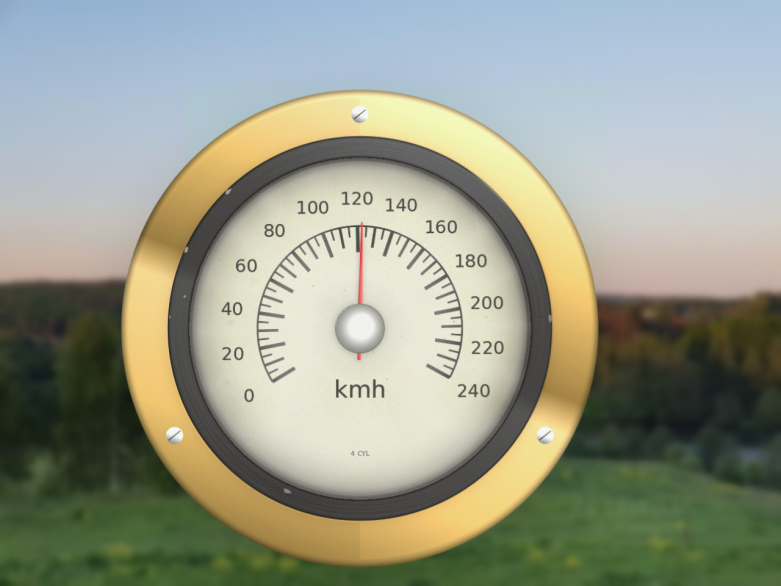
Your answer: 122.5 km/h
